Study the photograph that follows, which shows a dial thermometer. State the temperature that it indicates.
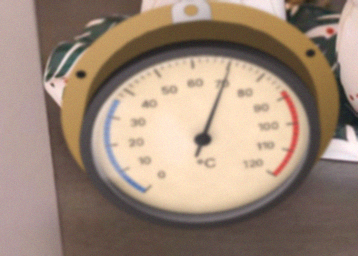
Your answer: 70 °C
